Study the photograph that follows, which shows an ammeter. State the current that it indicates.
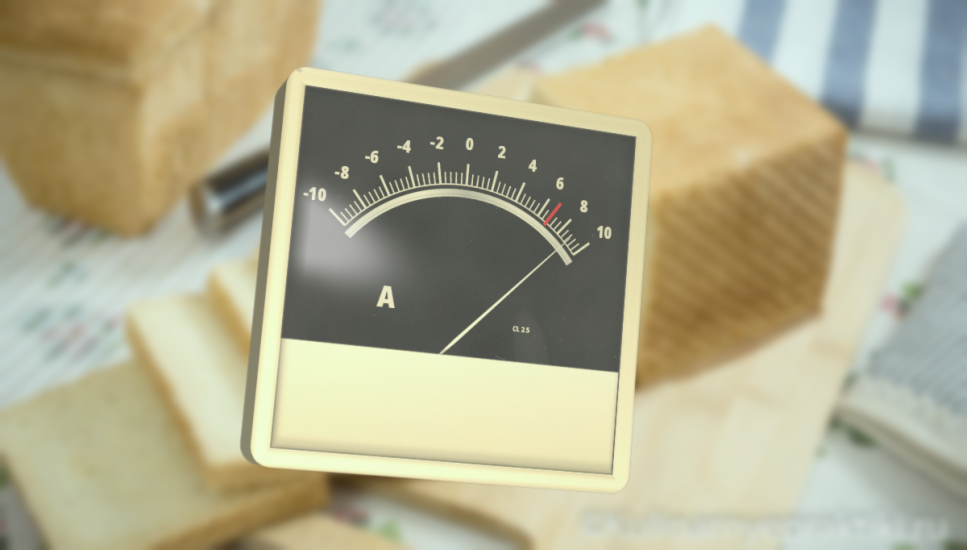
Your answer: 8.8 A
